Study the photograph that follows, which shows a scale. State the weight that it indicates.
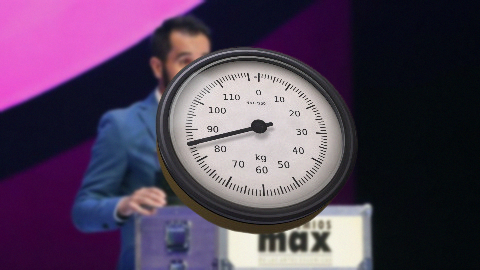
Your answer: 85 kg
